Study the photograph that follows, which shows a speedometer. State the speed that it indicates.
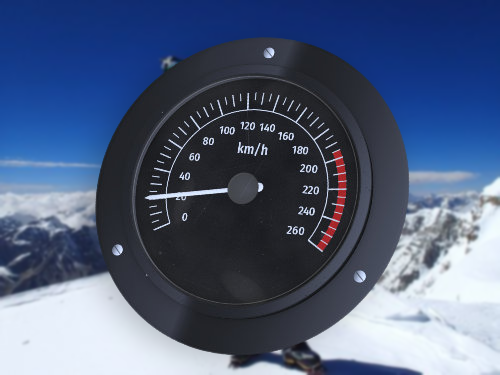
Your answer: 20 km/h
